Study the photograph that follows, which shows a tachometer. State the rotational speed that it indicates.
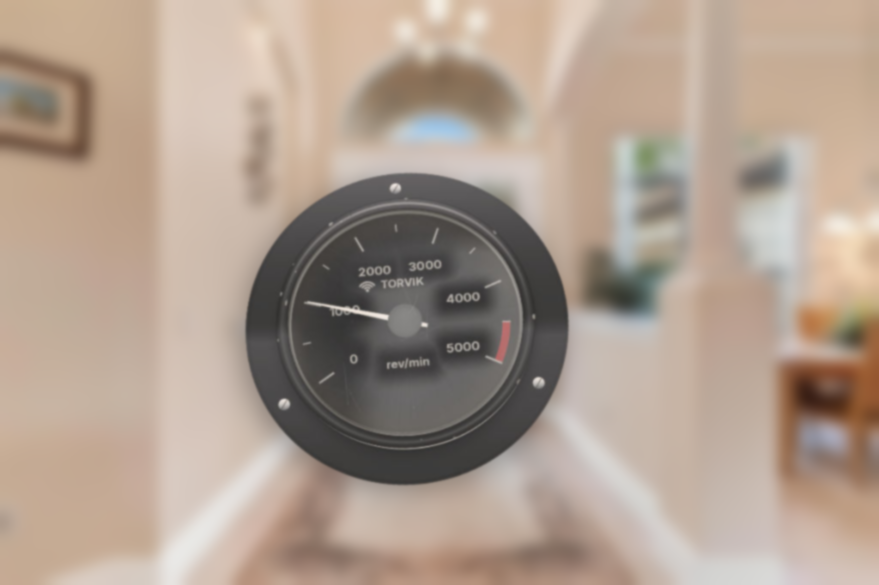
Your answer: 1000 rpm
